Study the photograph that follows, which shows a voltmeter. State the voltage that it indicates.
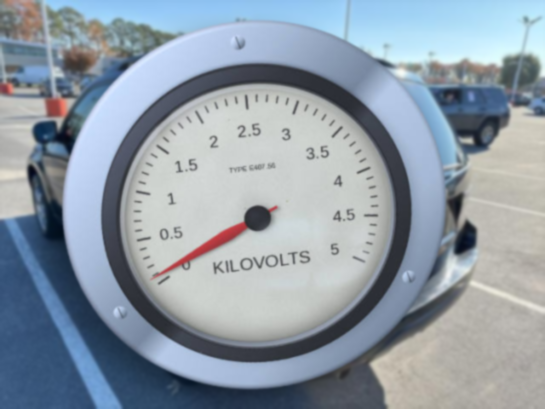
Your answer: 0.1 kV
